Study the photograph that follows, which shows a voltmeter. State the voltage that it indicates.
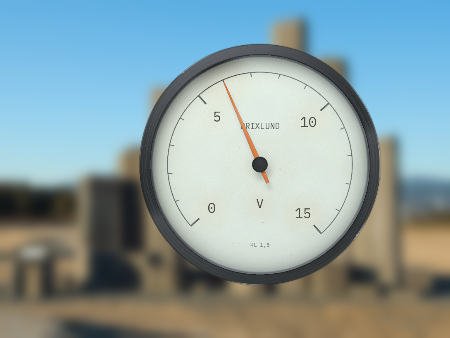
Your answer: 6 V
